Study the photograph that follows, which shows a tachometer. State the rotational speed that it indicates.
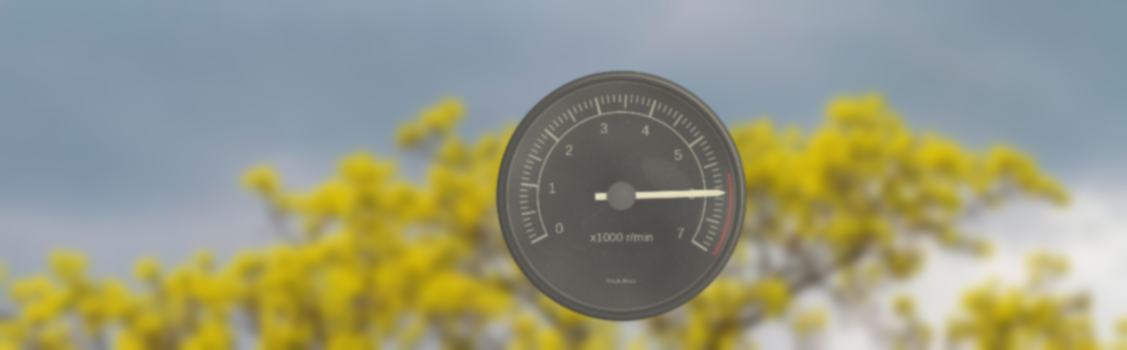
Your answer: 6000 rpm
